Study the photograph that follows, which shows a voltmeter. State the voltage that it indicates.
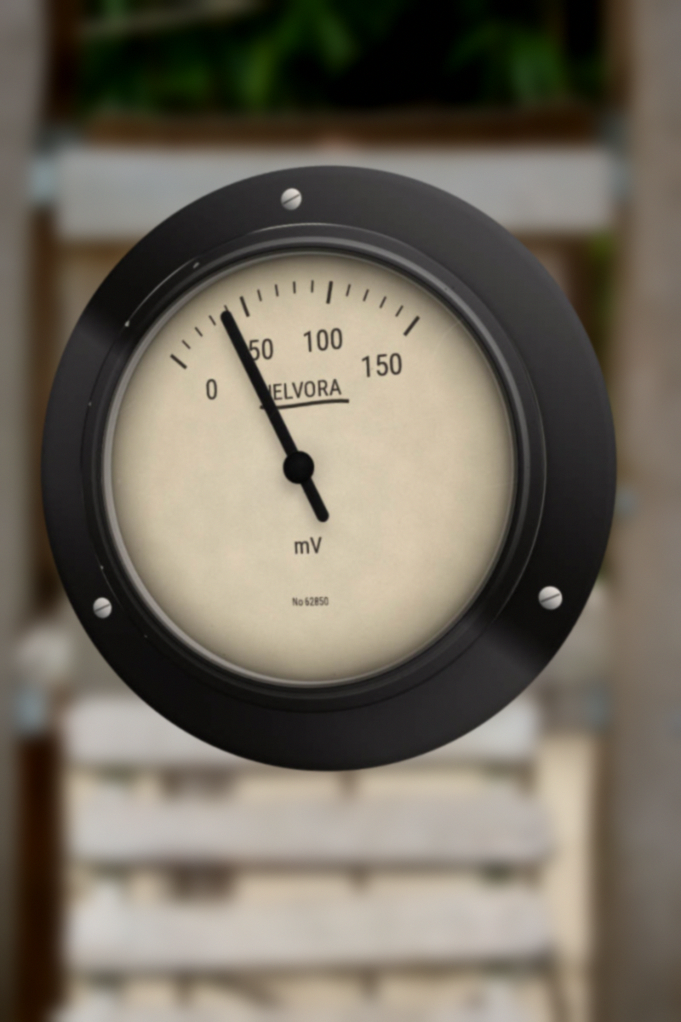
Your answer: 40 mV
